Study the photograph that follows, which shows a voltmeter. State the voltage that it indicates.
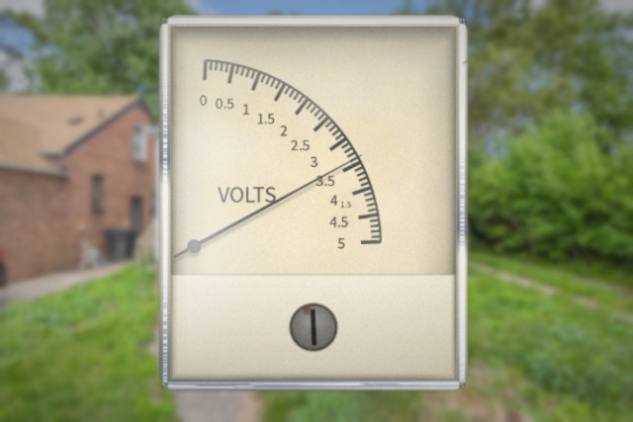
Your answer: 3.4 V
